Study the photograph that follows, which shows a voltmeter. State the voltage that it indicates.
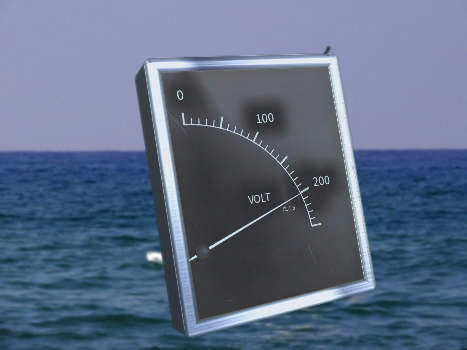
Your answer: 200 V
